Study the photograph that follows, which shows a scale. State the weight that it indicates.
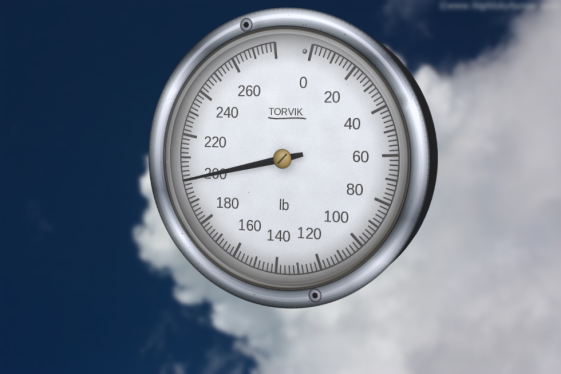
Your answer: 200 lb
